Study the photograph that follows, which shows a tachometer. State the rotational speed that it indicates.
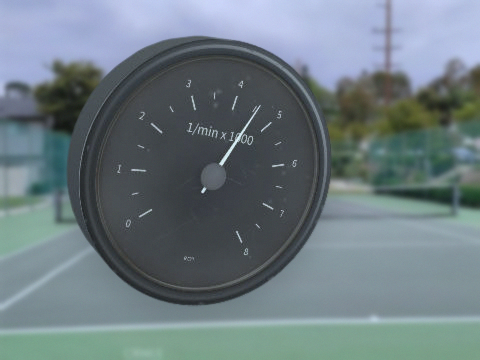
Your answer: 4500 rpm
